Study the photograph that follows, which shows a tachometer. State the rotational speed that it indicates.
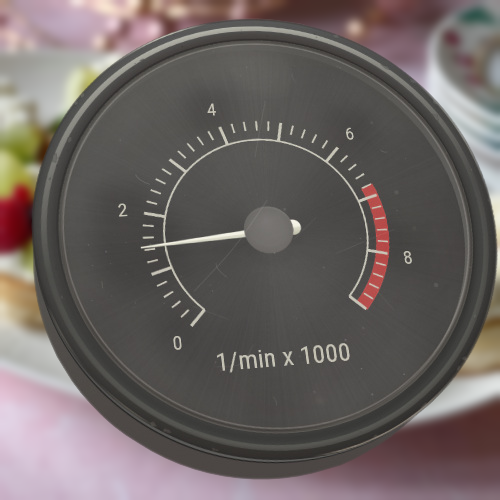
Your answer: 1400 rpm
